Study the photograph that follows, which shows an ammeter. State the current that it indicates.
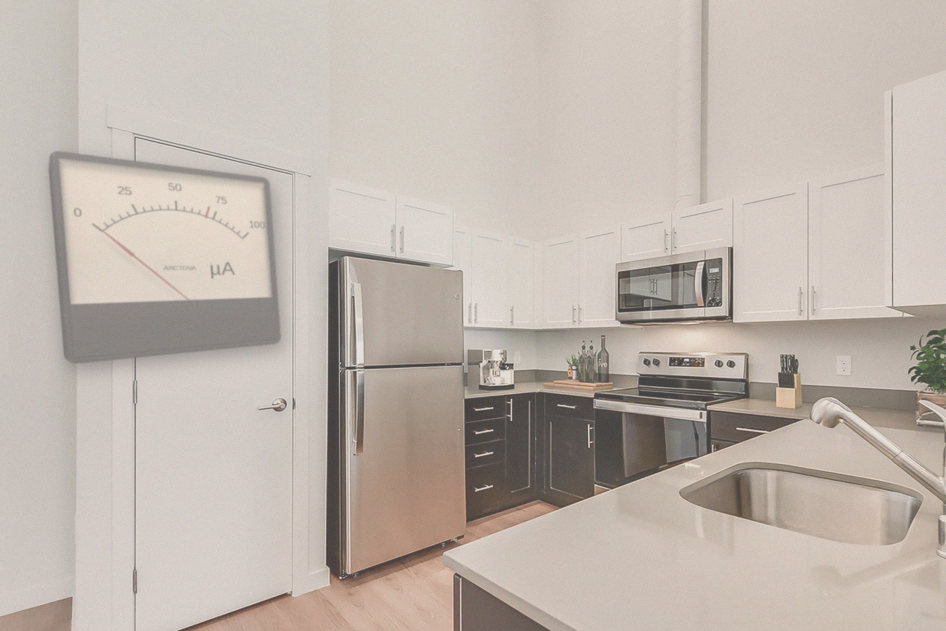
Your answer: 0 µA
